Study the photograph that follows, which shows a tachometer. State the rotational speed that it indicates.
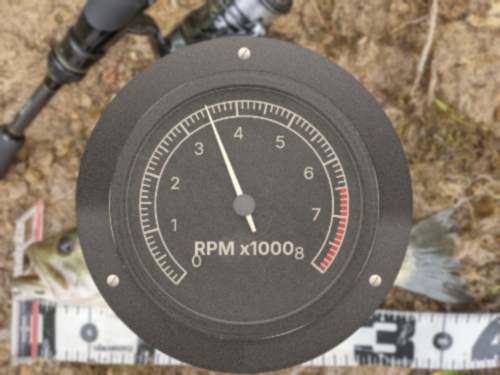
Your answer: 3500 rpm
